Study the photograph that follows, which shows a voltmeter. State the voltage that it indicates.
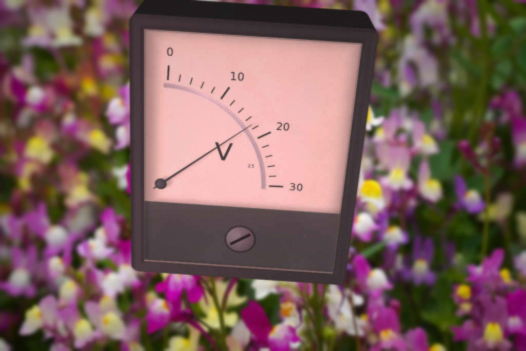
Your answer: 17 V
